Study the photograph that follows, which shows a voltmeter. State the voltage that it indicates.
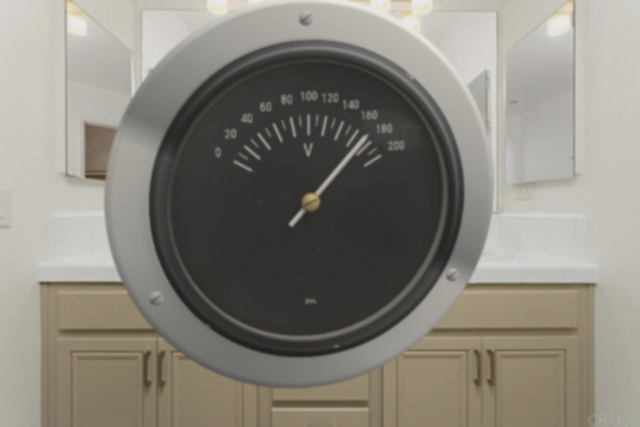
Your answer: 170 V
